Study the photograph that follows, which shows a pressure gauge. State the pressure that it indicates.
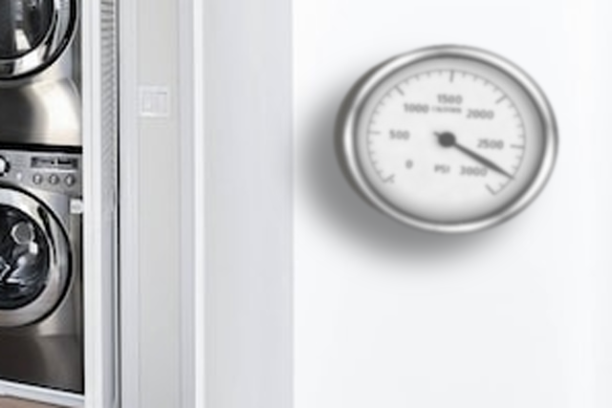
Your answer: 2800 psi
